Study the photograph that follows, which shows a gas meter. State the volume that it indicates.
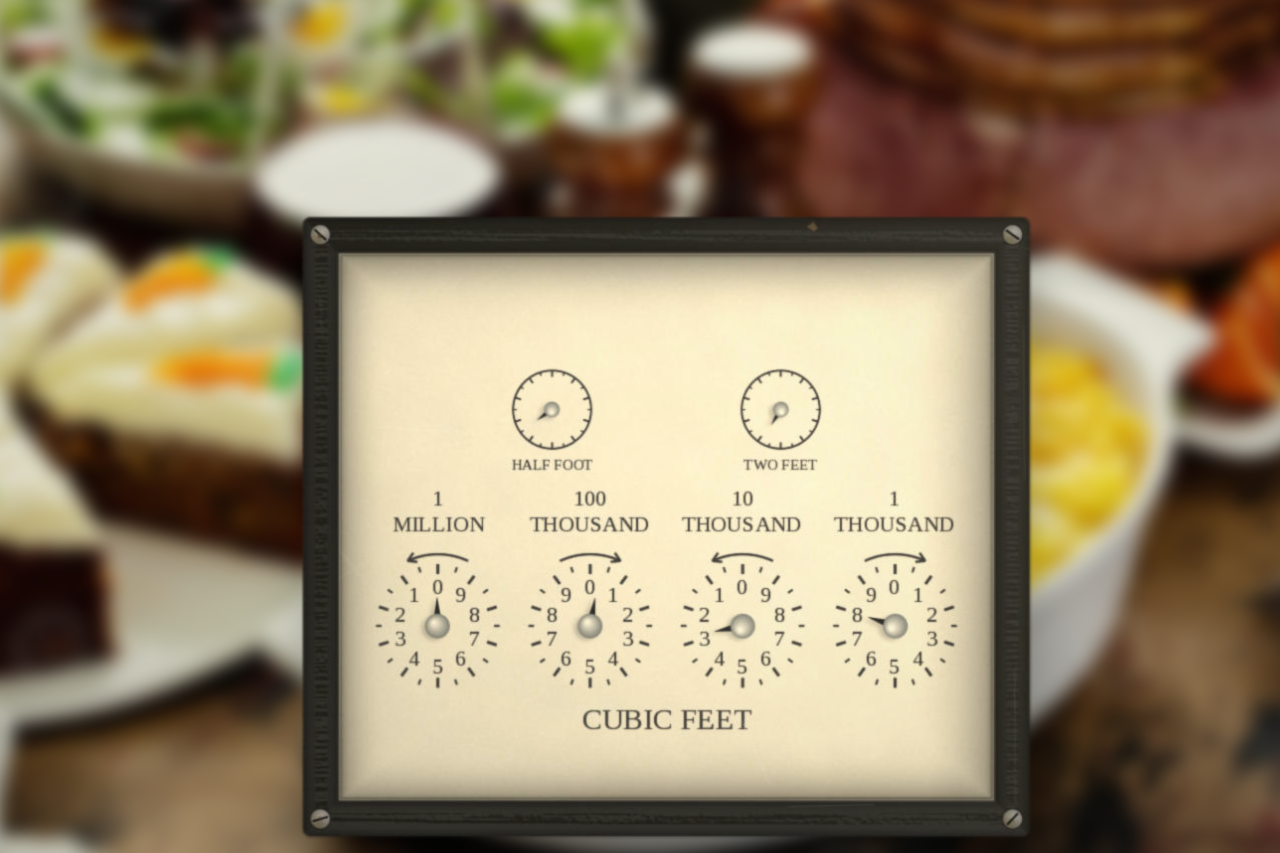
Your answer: 2800 ft³
